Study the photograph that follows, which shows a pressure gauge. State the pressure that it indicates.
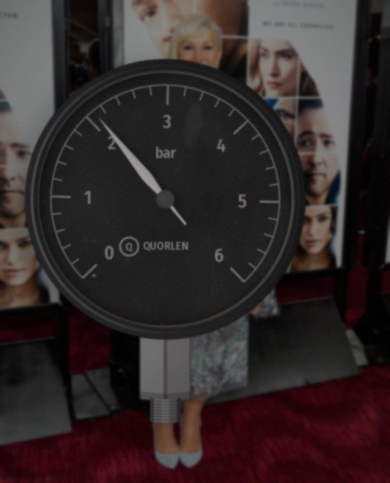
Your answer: 2.1 bar
